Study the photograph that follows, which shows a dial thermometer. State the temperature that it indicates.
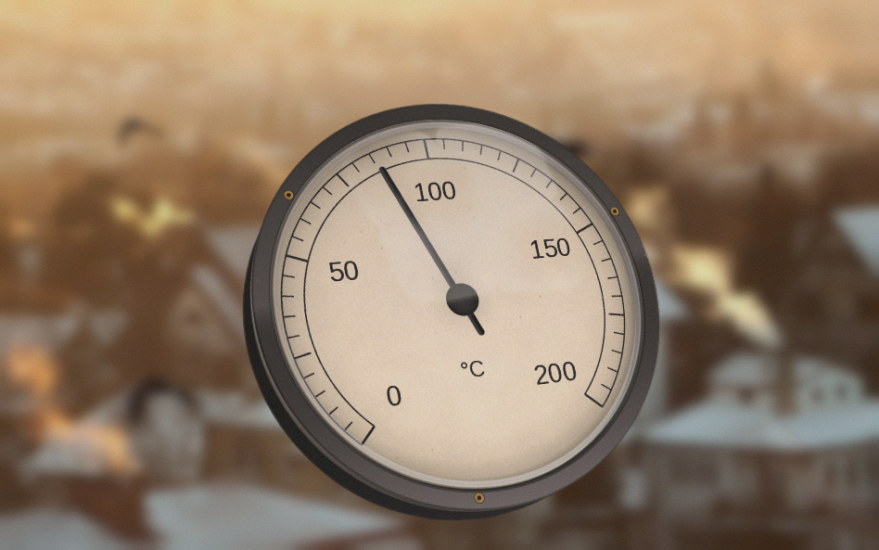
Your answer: 85 °C
